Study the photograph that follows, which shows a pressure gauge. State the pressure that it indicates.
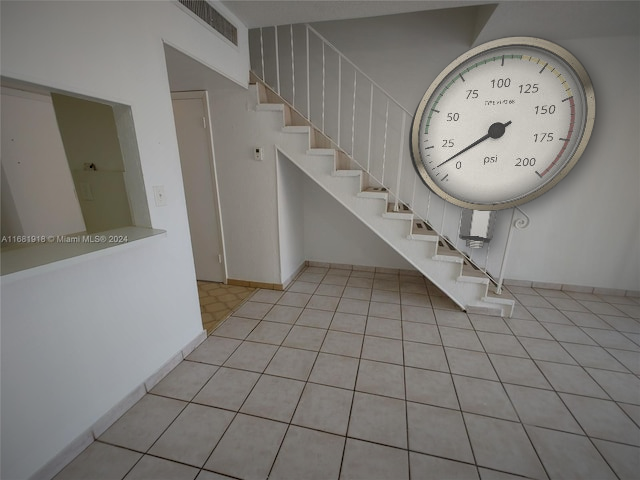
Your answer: 10 psi
